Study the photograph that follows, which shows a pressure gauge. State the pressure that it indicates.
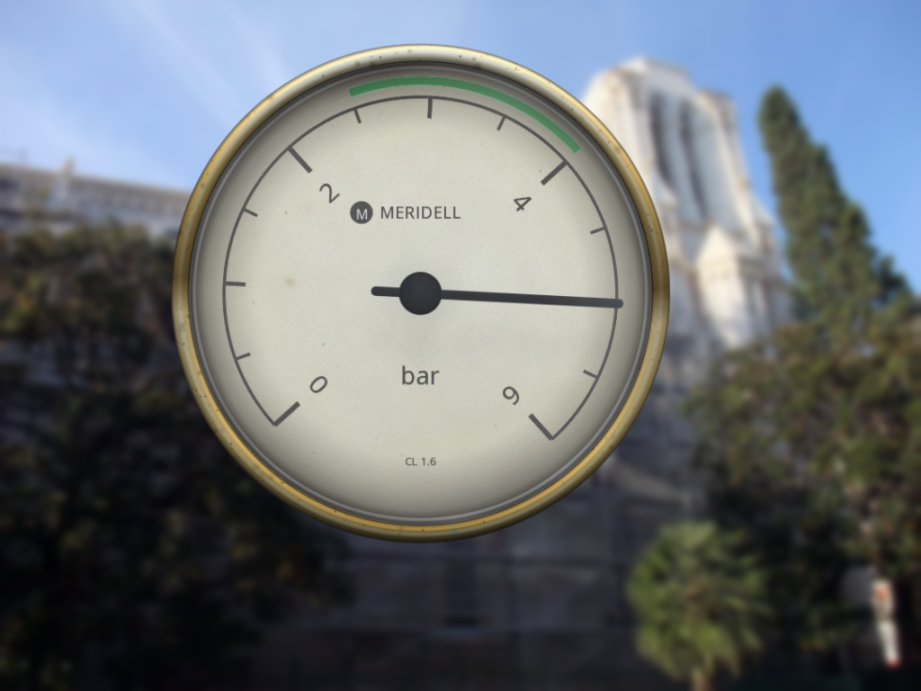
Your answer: 5 bar
